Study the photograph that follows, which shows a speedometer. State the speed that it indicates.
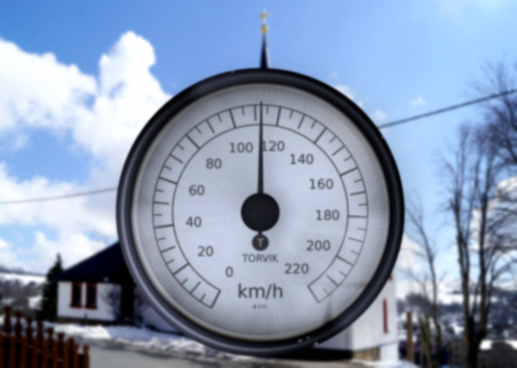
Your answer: 112.5 km/h
